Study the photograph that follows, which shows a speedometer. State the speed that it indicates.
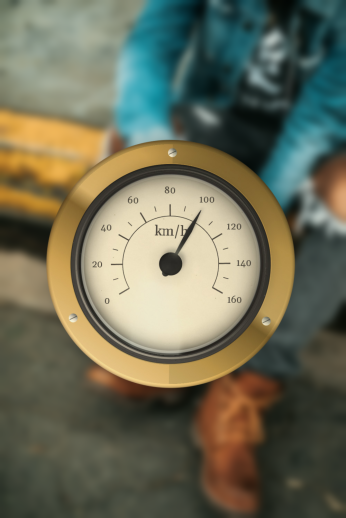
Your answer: 100 km/h
